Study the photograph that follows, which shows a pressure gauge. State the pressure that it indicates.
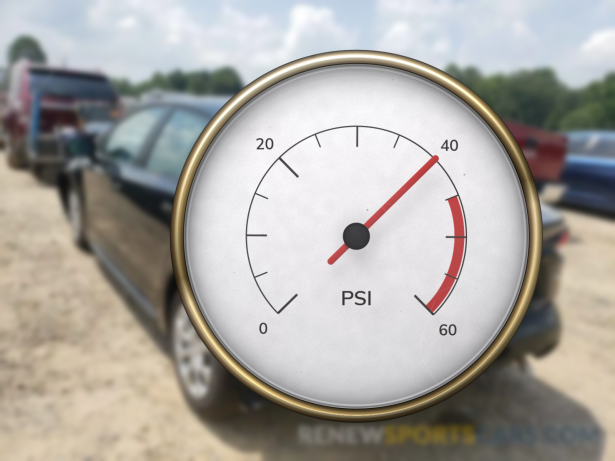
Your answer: 40 psi
